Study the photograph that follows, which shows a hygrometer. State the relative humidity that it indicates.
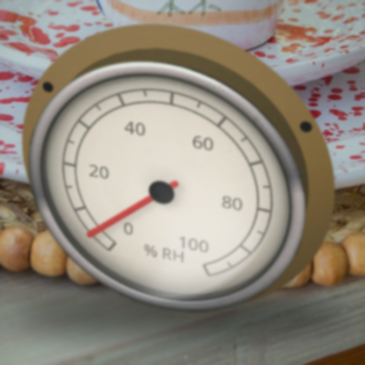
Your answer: 5 %
